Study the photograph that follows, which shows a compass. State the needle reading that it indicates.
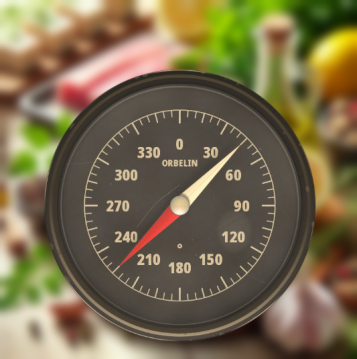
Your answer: 225 °
